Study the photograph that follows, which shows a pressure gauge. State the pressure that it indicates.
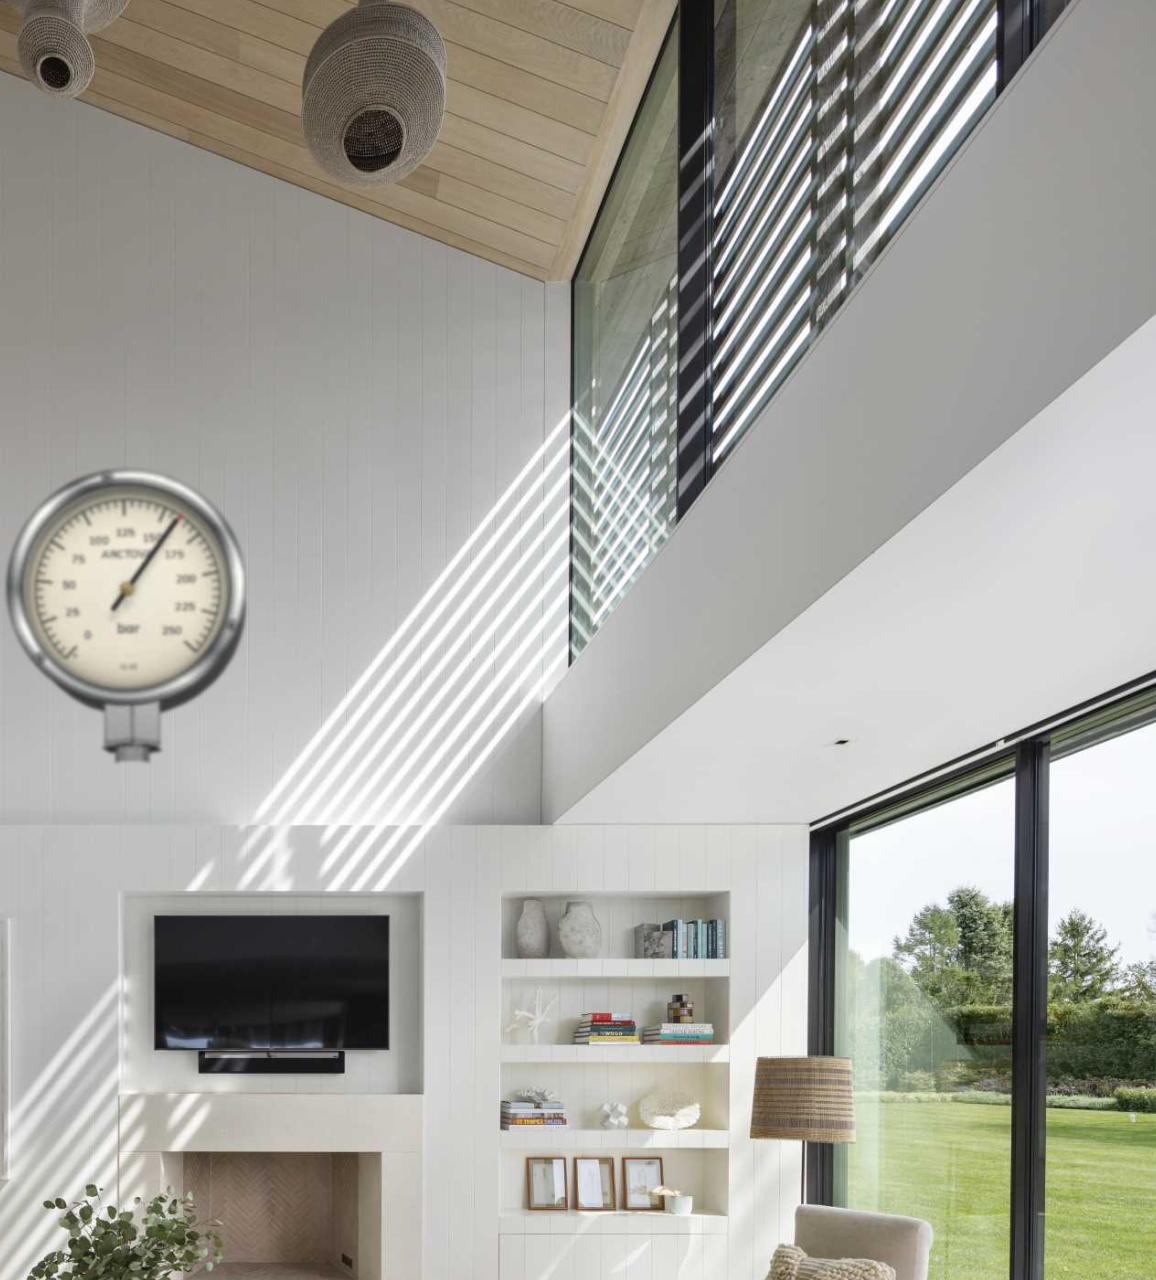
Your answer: 160 bar
